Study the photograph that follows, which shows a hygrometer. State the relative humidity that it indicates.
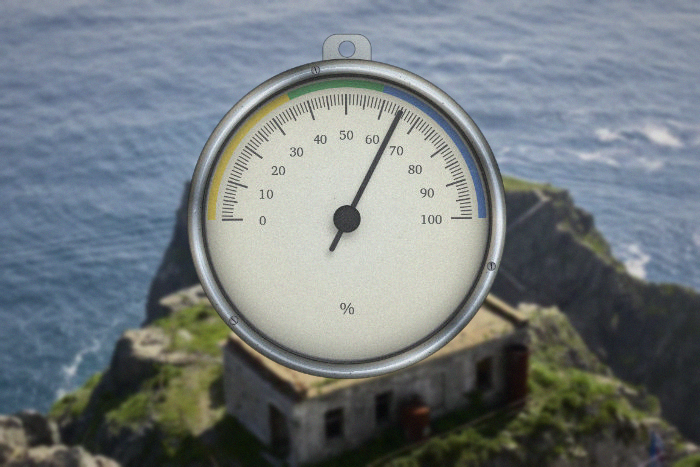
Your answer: 65 %
